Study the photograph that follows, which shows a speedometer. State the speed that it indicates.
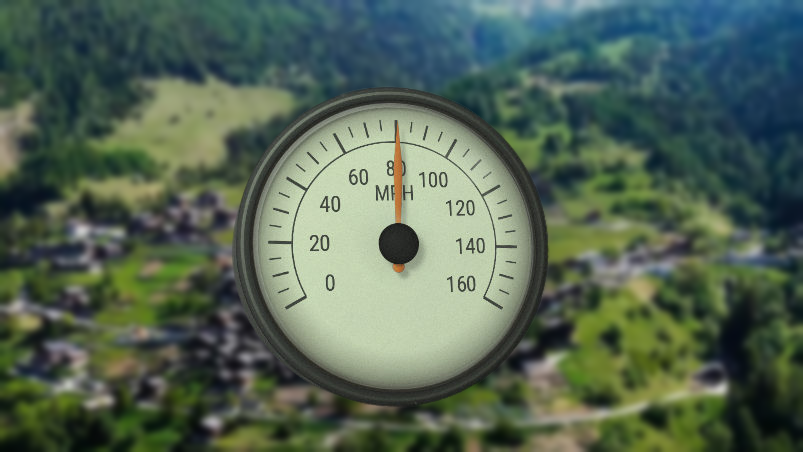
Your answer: 80 mph
